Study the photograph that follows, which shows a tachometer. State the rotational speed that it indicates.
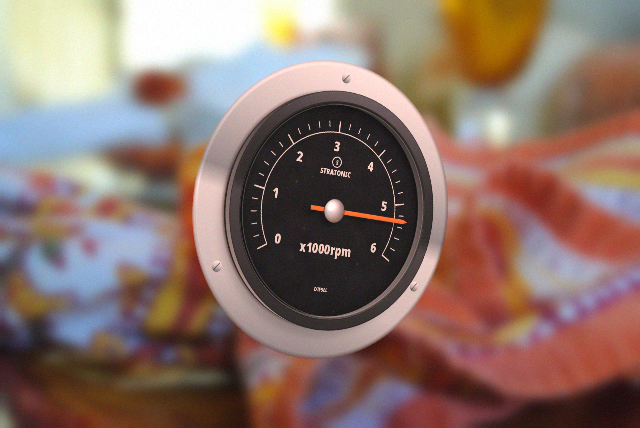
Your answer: 5300 rpm
